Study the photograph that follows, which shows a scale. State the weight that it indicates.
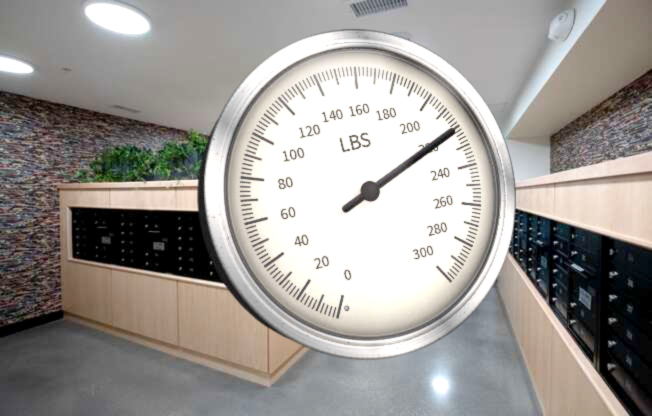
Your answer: 220 lb
